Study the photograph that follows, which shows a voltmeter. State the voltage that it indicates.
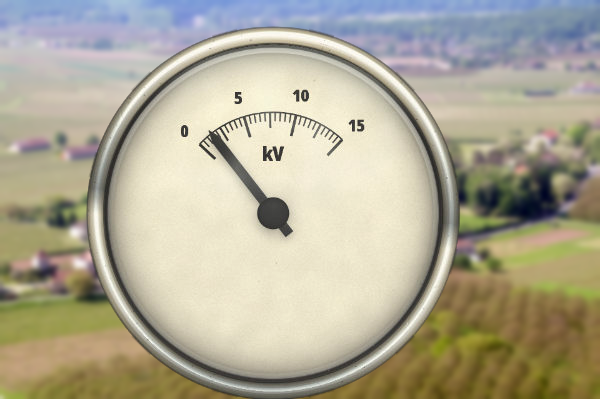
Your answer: 1.5 kV
